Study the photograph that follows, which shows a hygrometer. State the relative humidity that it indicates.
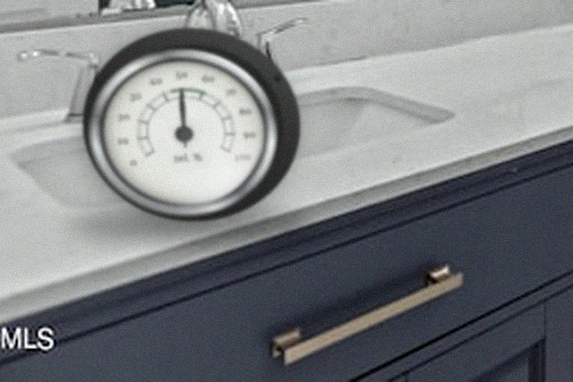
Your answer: 50 %
